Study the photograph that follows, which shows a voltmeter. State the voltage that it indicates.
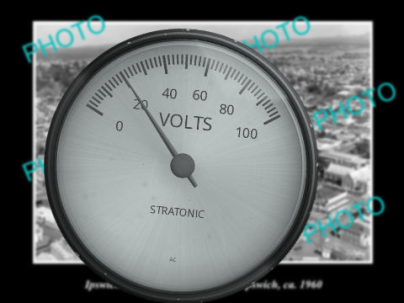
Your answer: 20 V
